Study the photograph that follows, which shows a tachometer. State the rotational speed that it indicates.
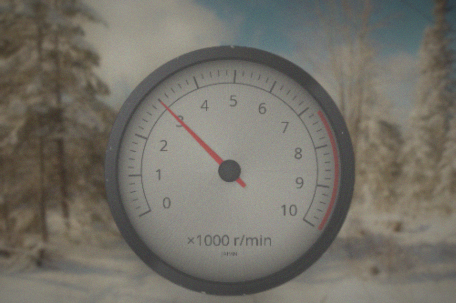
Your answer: 3000 rpm
